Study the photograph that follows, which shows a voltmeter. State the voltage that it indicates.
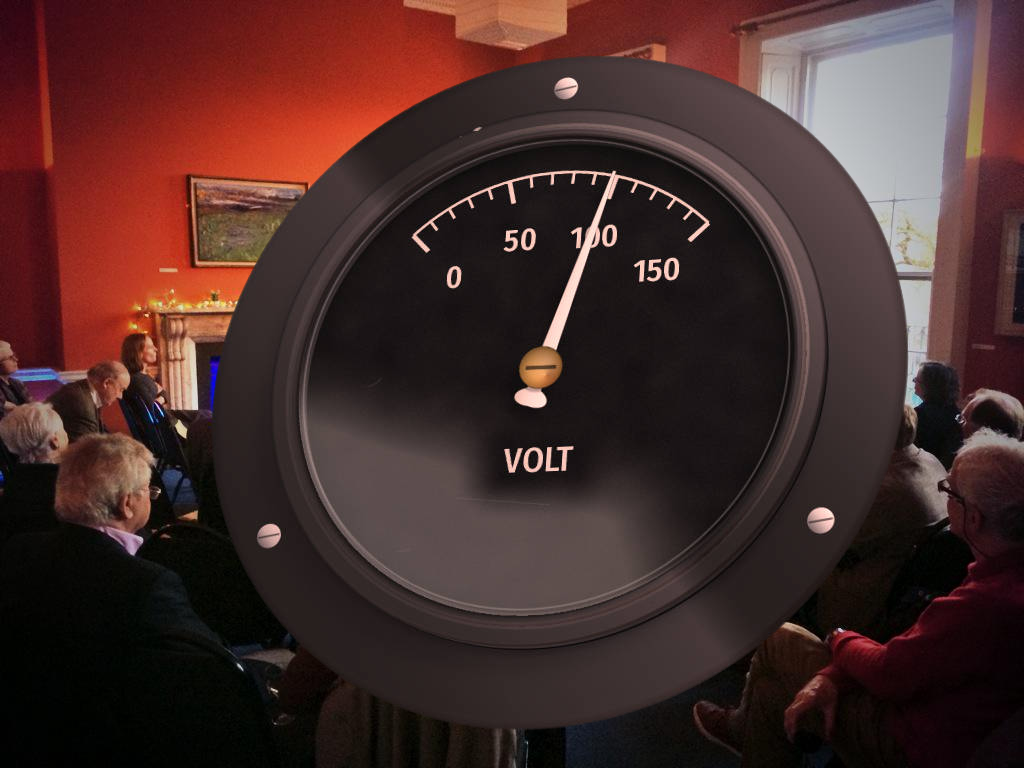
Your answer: 100 V
